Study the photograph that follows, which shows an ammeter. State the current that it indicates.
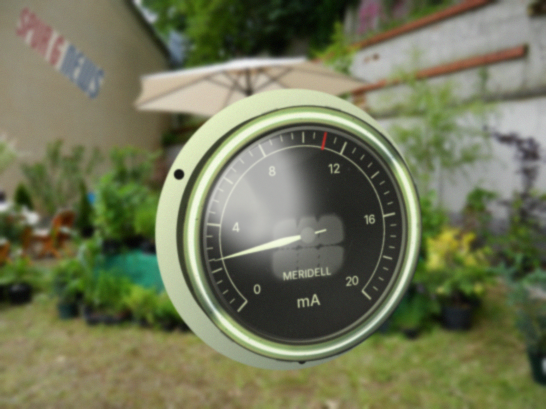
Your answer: 2.5 mA
